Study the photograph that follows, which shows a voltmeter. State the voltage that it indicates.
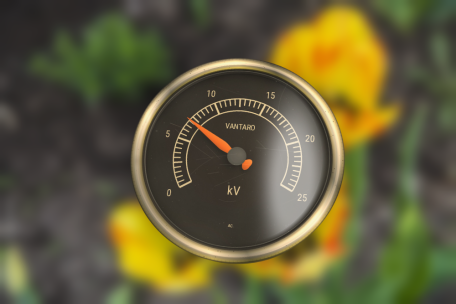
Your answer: 7 kV
